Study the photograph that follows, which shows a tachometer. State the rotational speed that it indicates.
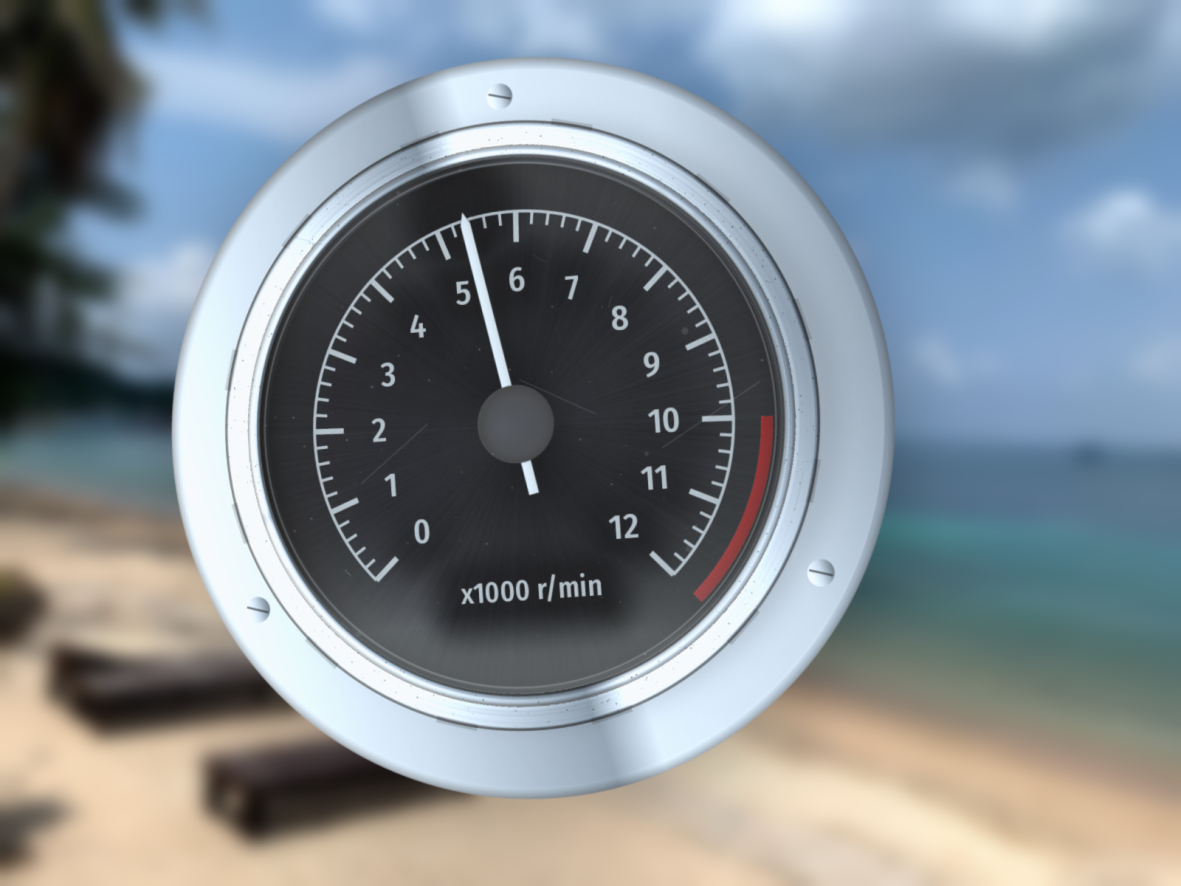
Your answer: 5400 rpm
